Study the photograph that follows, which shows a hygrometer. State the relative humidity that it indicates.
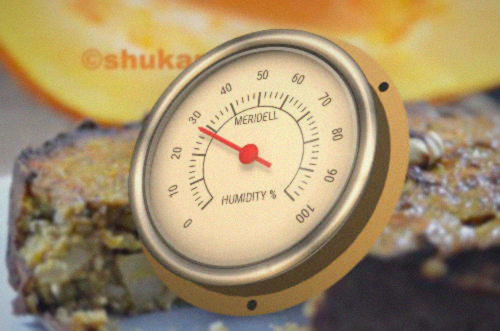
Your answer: 28 %
